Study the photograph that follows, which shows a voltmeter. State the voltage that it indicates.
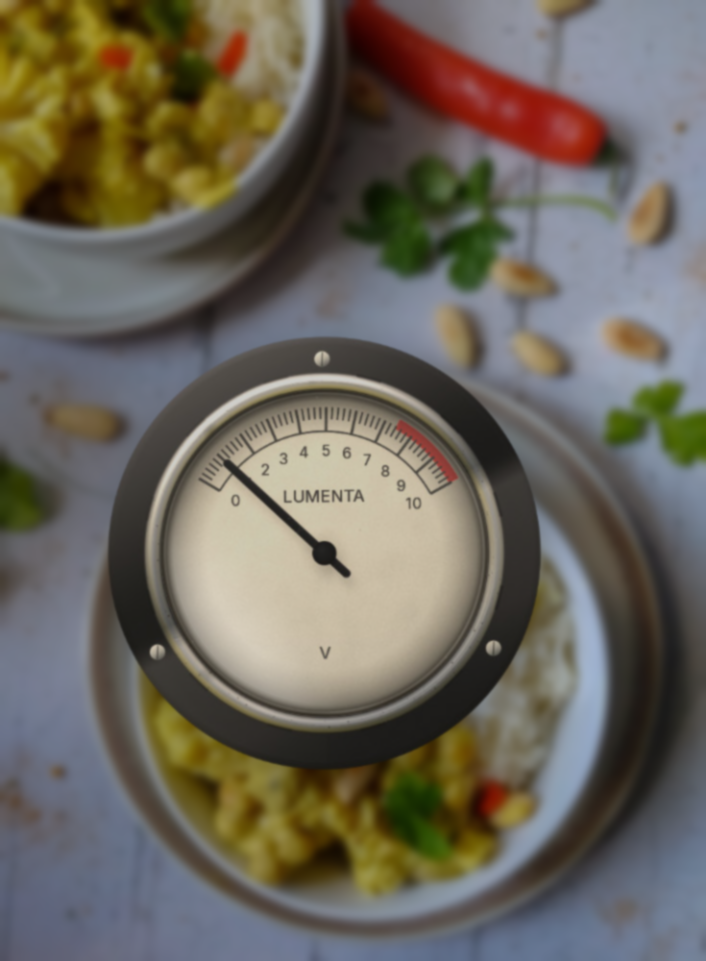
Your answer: 1 V
